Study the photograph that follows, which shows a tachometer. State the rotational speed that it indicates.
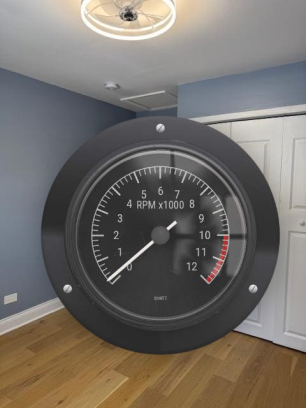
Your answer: 200 rpm
